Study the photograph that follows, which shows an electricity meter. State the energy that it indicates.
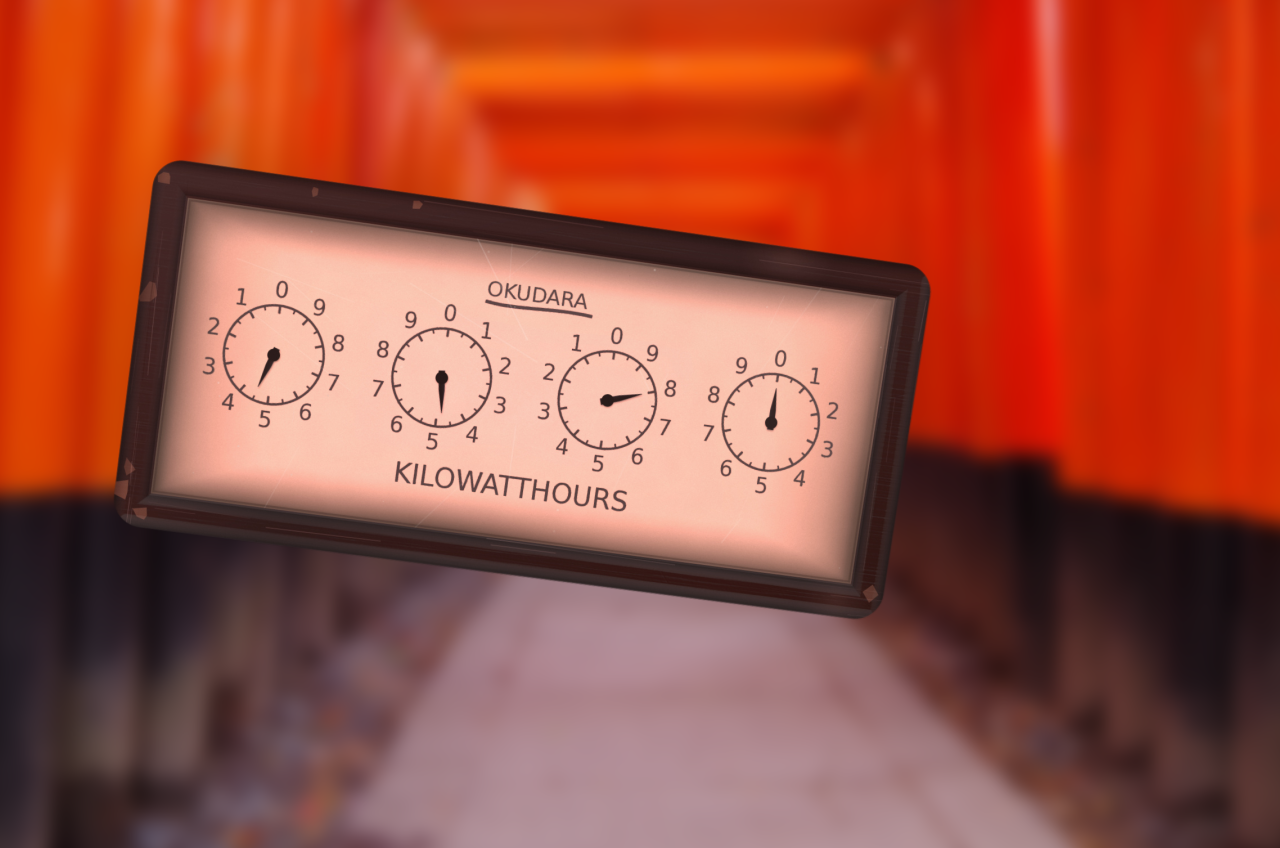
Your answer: 4480 kWh
